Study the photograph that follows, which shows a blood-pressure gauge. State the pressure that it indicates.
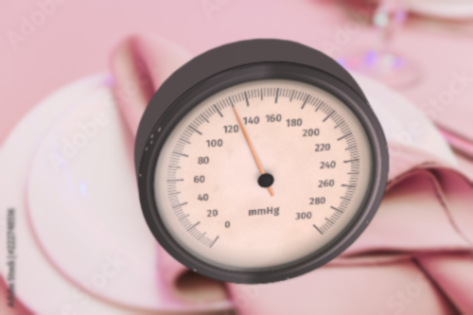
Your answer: 130 mmHg
